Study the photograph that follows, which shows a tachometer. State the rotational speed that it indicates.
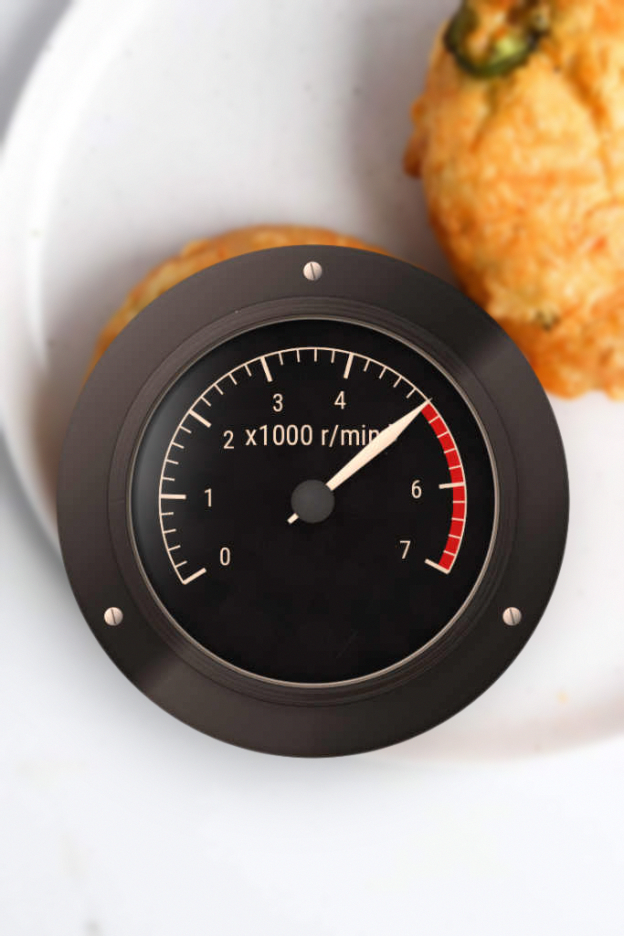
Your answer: 5000 rpm
